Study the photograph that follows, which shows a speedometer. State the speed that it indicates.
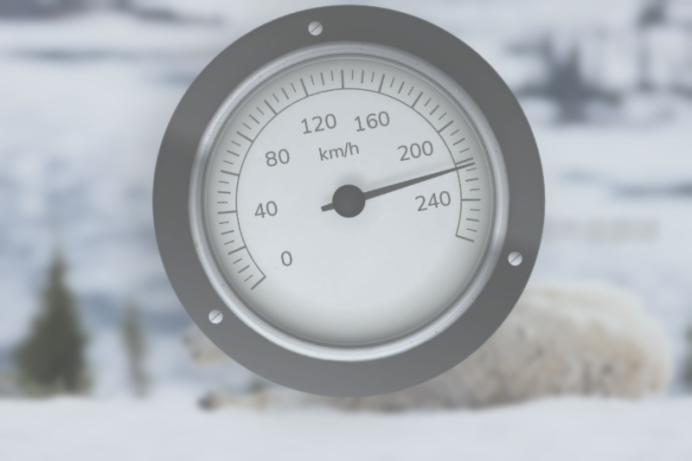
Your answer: 222.5 km/h
